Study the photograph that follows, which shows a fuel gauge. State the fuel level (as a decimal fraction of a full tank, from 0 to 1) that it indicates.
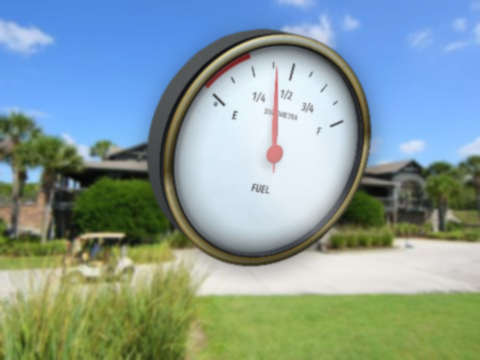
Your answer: 0.375
